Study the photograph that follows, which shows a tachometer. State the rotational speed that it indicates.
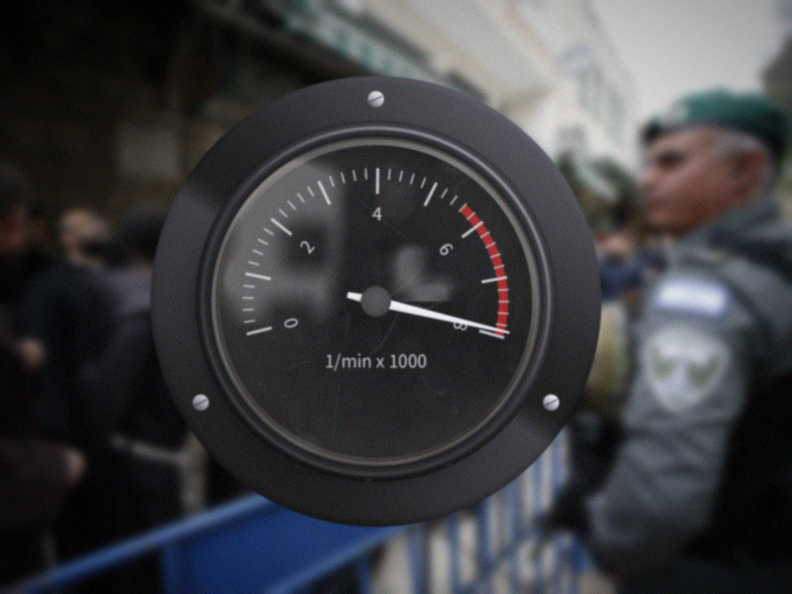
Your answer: 7900 rpm
